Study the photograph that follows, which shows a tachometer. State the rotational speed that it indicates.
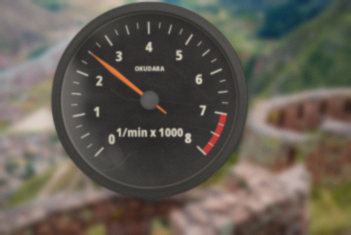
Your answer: 2500 rpm
